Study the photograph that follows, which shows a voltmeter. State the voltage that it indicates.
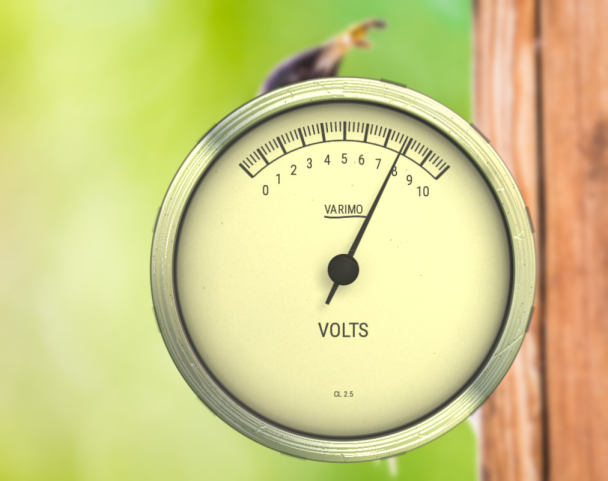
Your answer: 7.8 V
